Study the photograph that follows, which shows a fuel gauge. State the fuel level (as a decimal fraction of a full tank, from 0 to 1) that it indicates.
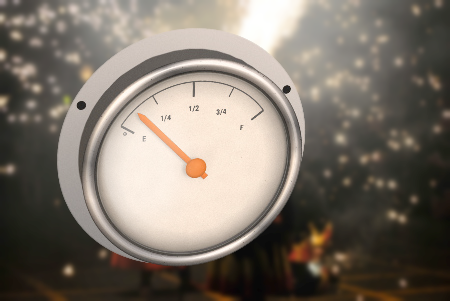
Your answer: 0.125
